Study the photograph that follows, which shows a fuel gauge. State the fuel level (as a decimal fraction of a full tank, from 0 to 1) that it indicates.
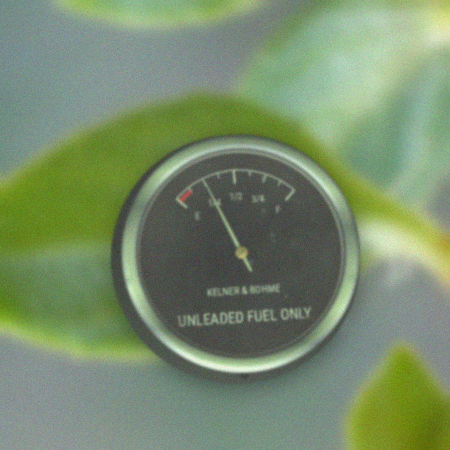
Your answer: 0.25
